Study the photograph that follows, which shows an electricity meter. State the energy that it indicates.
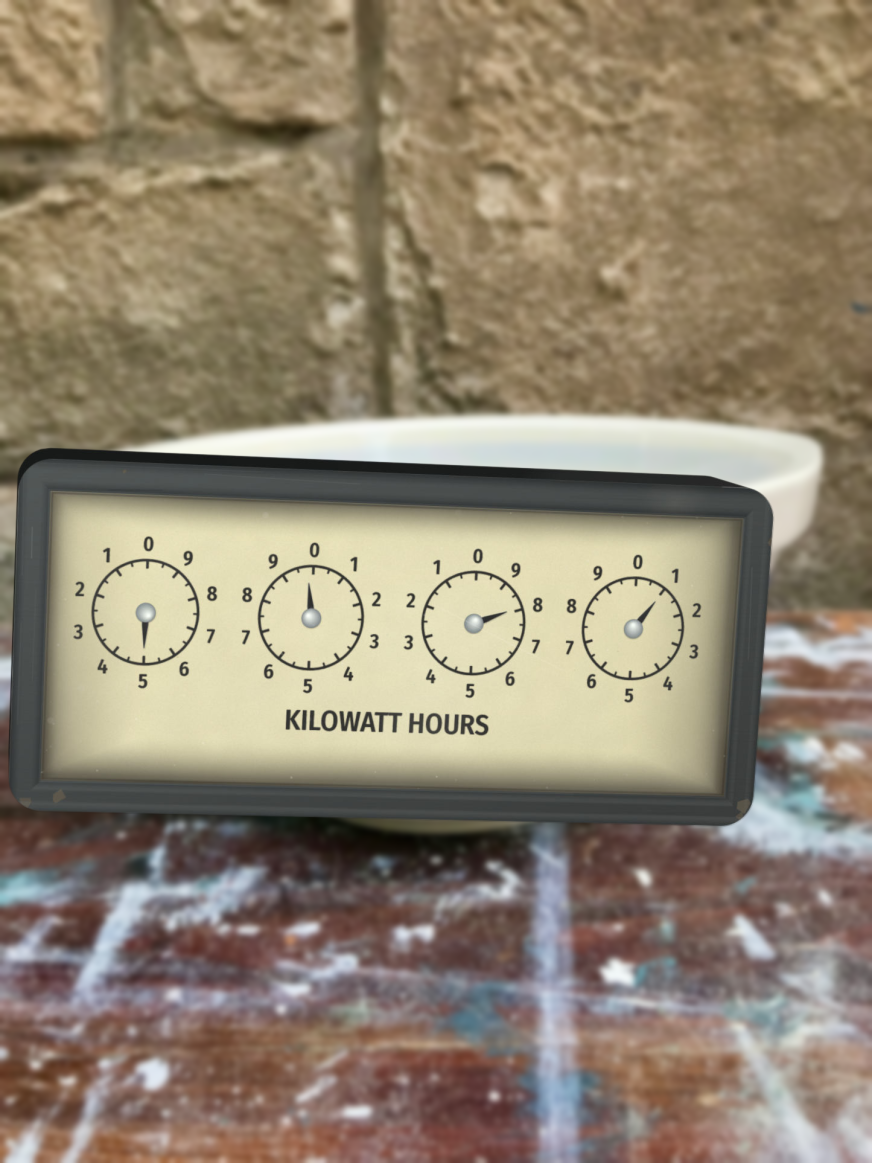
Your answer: 4981 kWh
